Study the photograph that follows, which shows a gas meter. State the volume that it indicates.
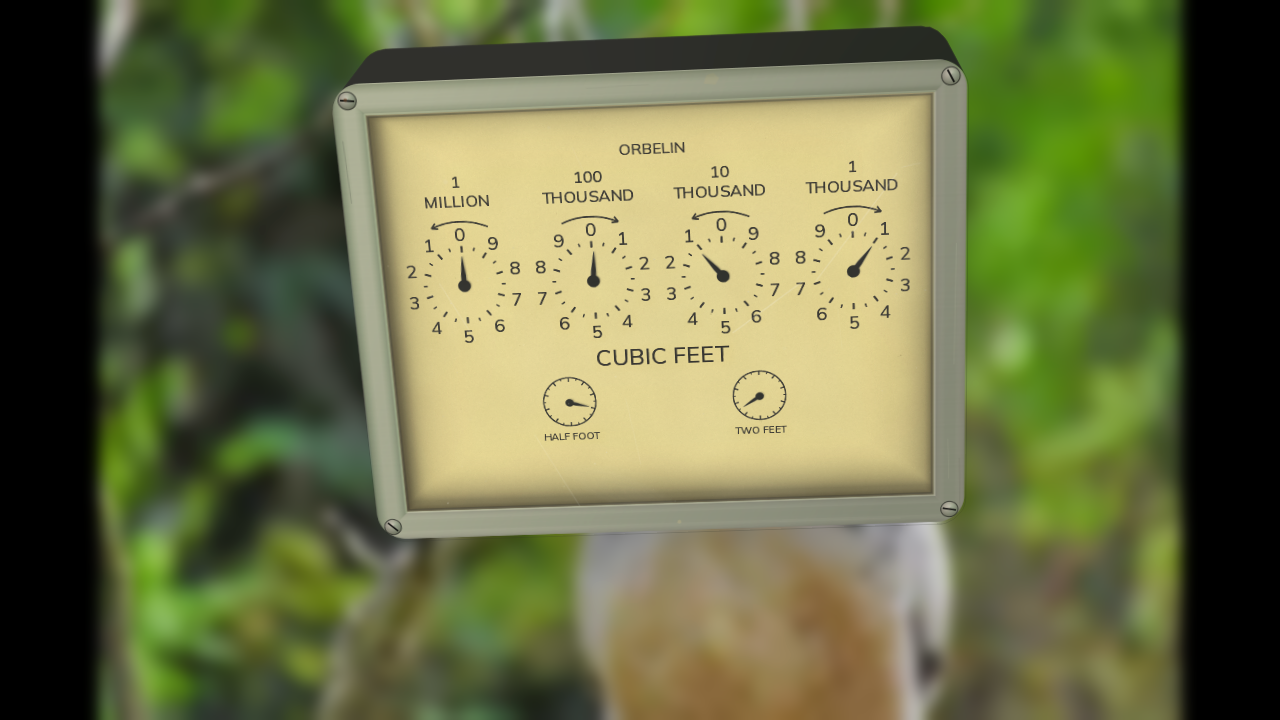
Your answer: 1100 ft³
